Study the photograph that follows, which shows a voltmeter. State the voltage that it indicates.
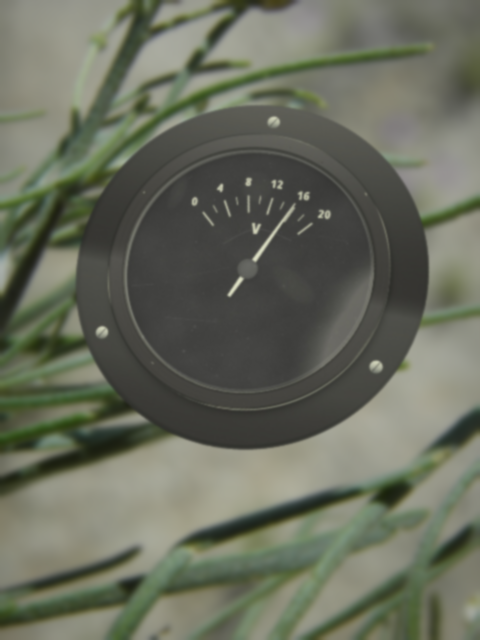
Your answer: 16 V
